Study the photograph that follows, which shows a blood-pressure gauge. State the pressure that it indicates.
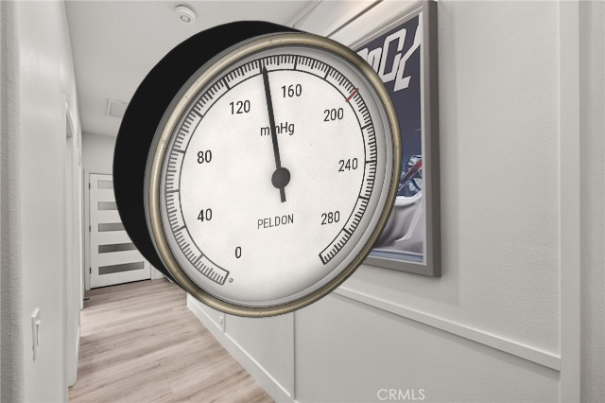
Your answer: 140 mmHg
